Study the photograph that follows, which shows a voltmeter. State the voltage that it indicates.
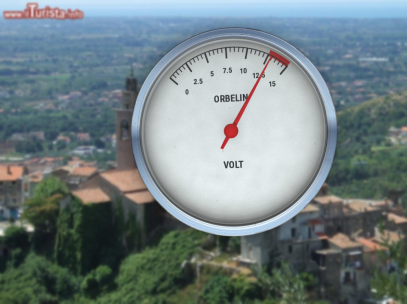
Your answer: 13 V
